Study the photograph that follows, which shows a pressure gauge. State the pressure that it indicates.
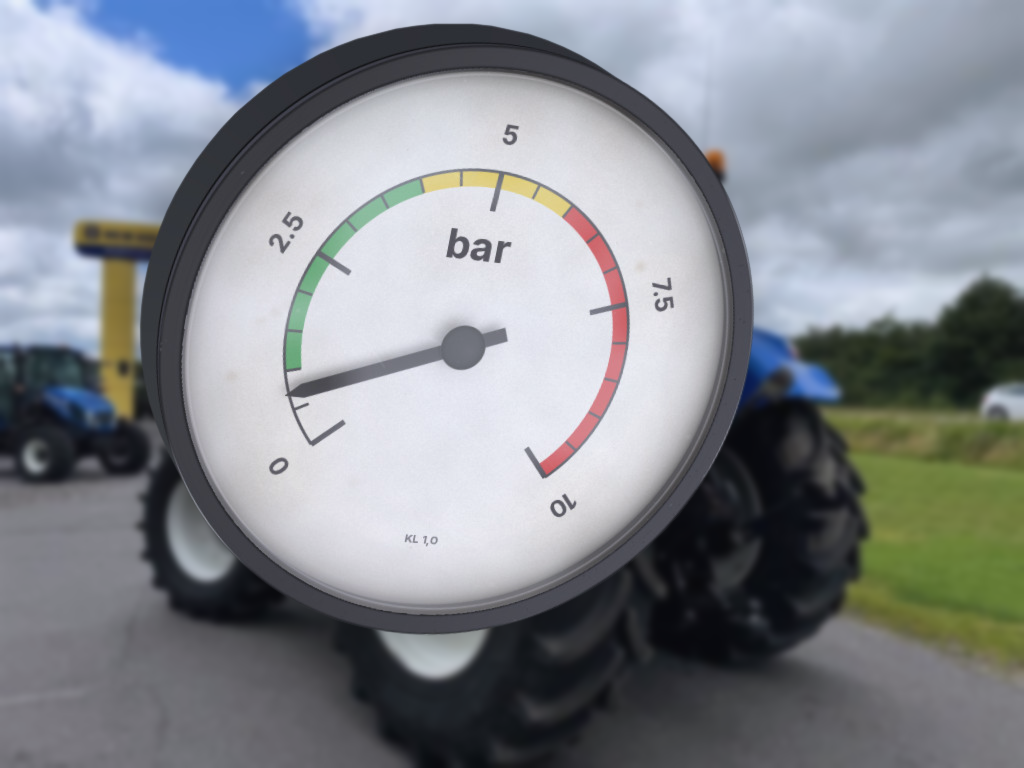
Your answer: 0.75 bar
